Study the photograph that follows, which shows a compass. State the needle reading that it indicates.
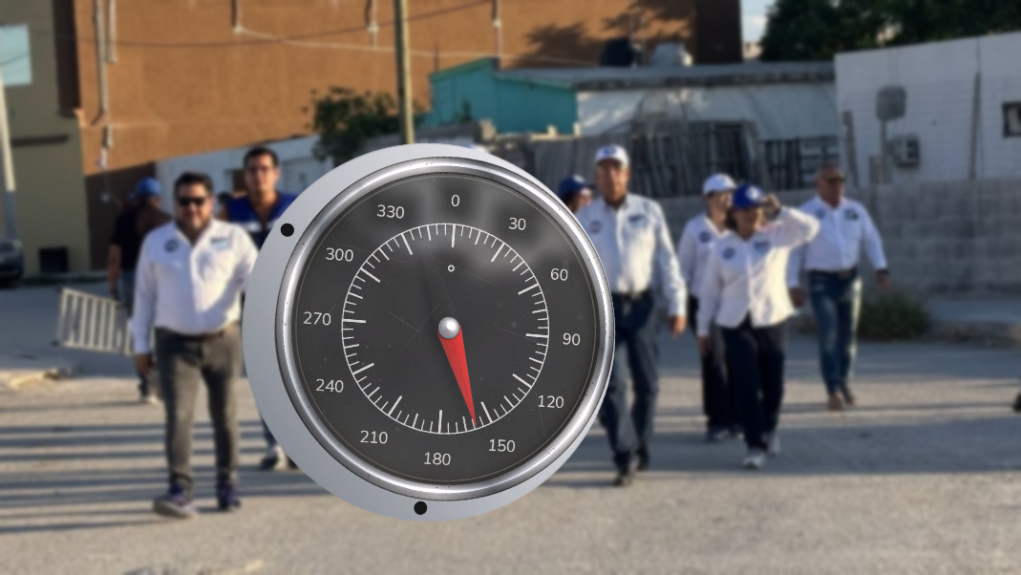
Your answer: 160 °
